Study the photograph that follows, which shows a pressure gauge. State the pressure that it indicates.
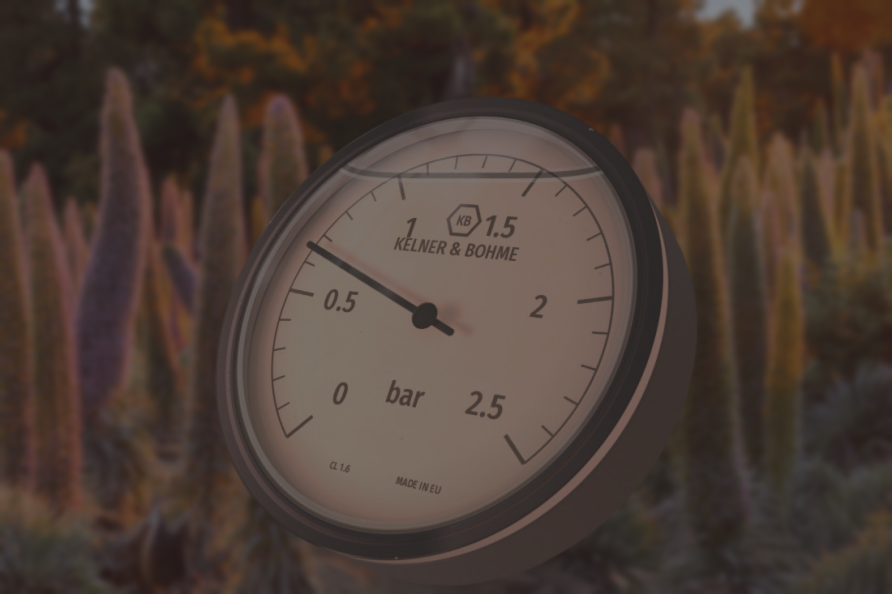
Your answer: 0.65 bar
